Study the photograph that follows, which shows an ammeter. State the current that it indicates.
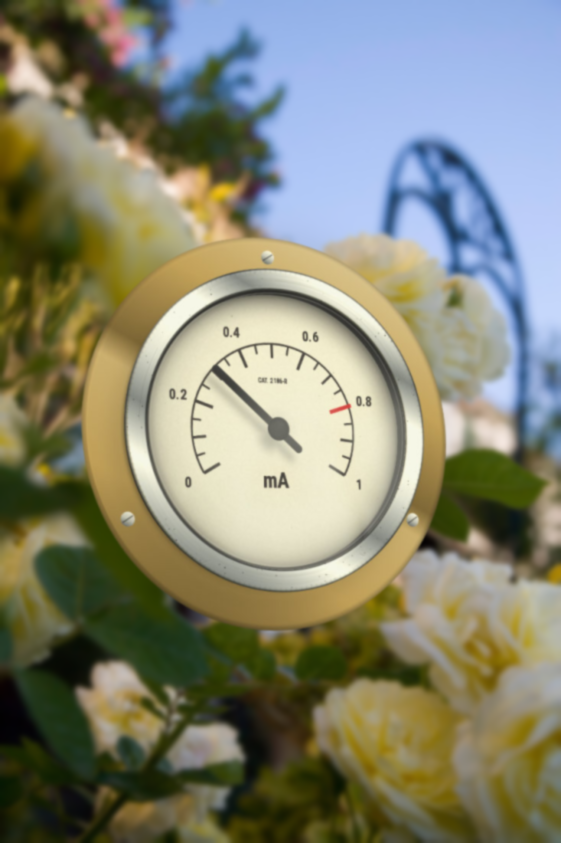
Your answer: 0.3 mA
